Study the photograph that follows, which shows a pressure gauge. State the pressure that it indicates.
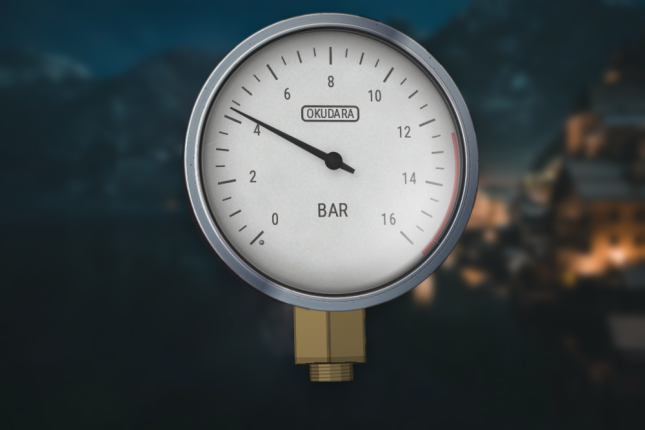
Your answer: 4.25 bar
